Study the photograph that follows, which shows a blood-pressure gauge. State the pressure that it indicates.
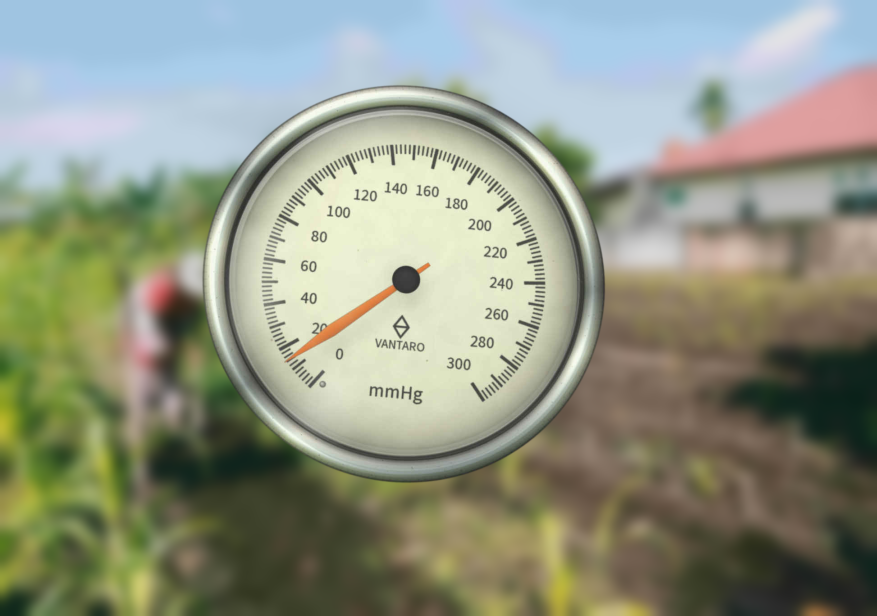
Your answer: 14 mmHg
